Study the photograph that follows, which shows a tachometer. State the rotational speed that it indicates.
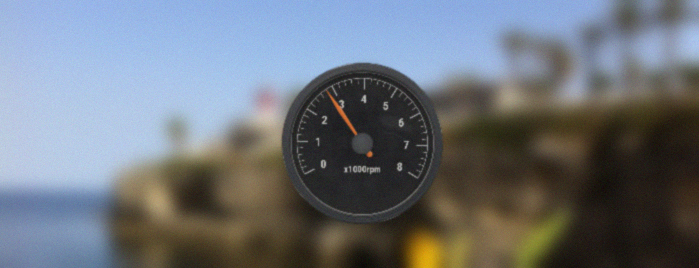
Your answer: 2800 rpm
